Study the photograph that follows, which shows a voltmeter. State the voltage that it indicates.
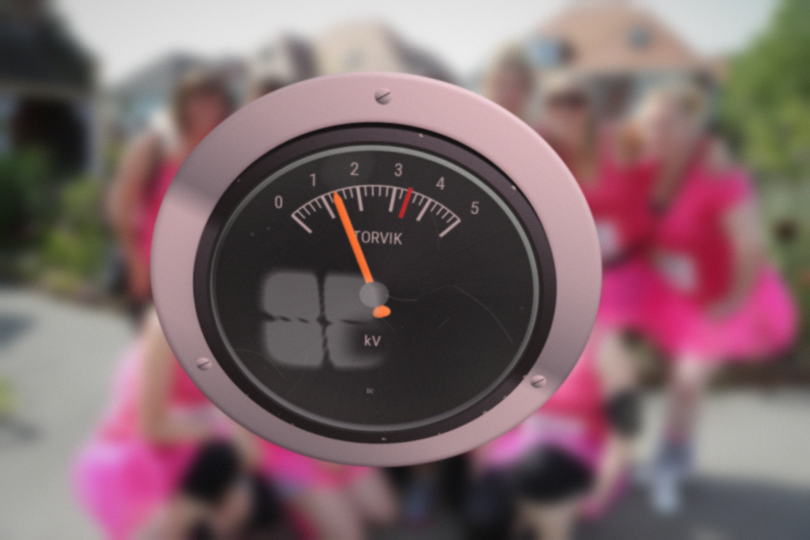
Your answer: 1.4 kV
